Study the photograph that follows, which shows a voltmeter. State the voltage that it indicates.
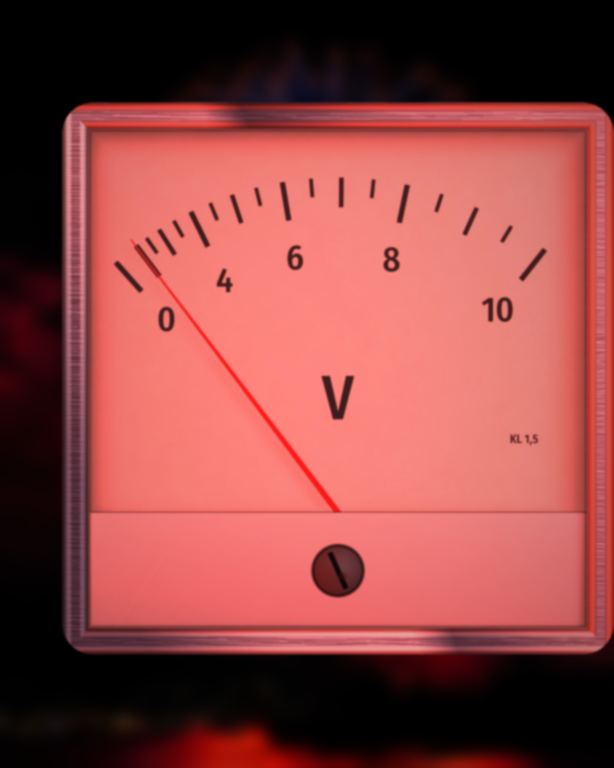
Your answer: 2 V
